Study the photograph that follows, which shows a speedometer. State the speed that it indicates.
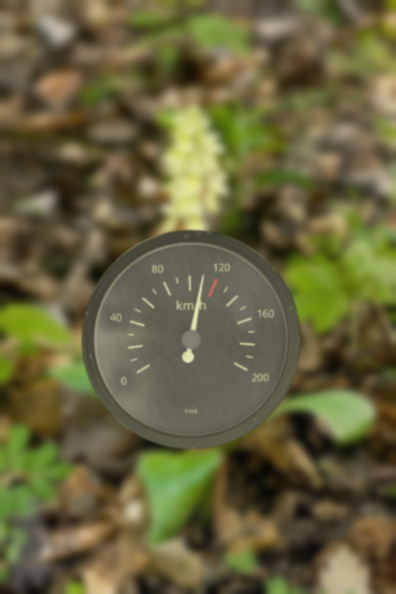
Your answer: 110 km/h
